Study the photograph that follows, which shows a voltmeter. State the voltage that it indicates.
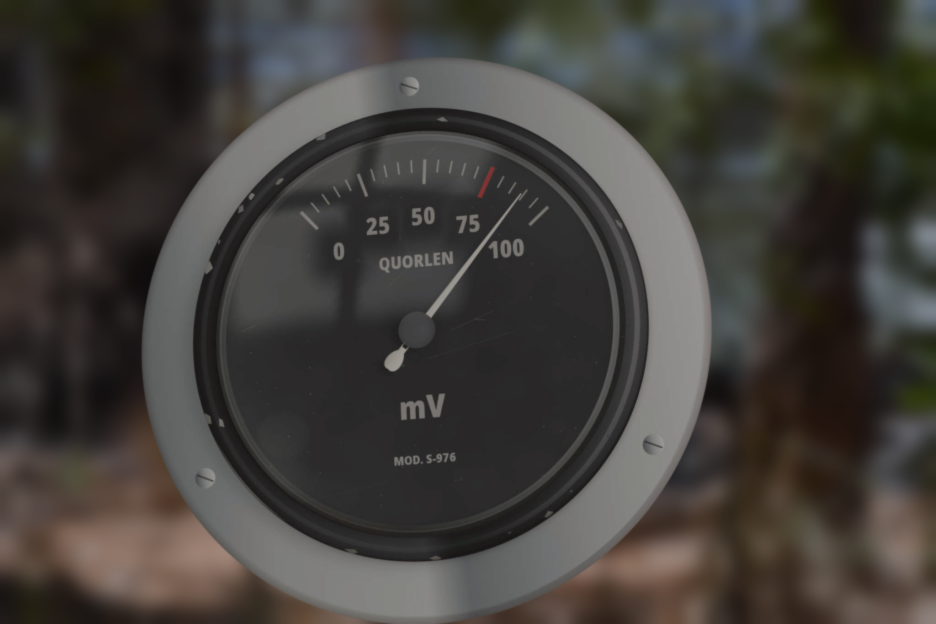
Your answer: 90 mV
